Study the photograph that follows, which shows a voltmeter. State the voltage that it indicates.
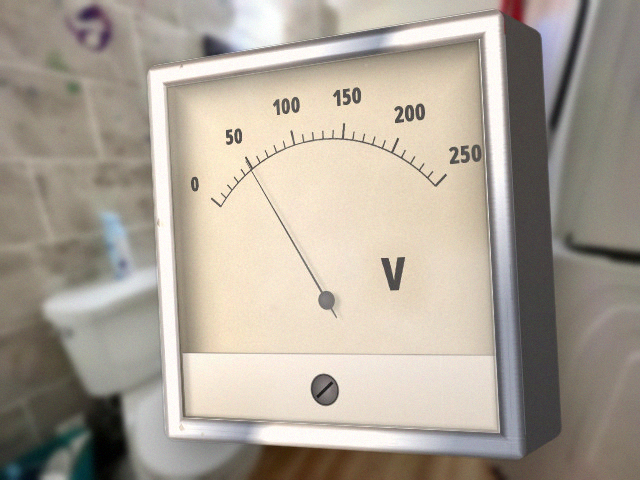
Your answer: 50 V
